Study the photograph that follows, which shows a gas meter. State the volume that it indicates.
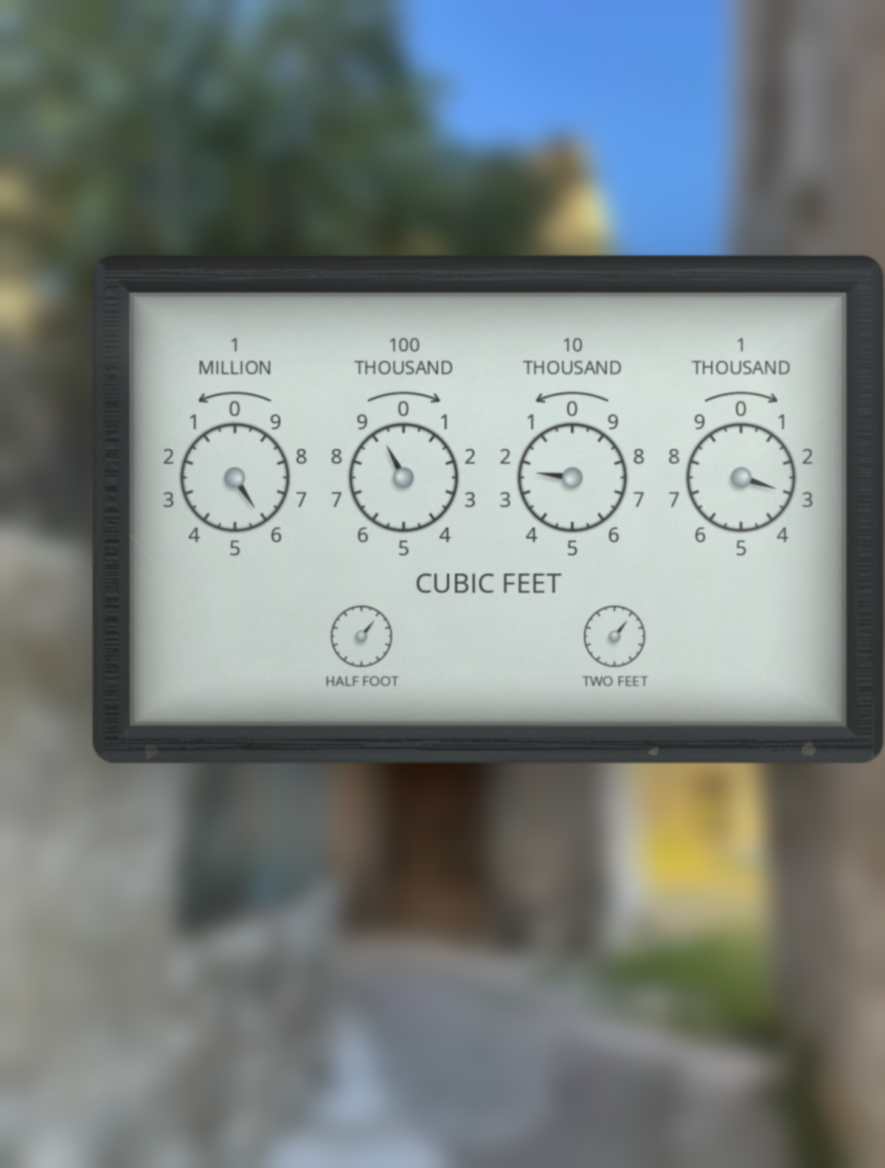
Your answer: 592300 ft³
